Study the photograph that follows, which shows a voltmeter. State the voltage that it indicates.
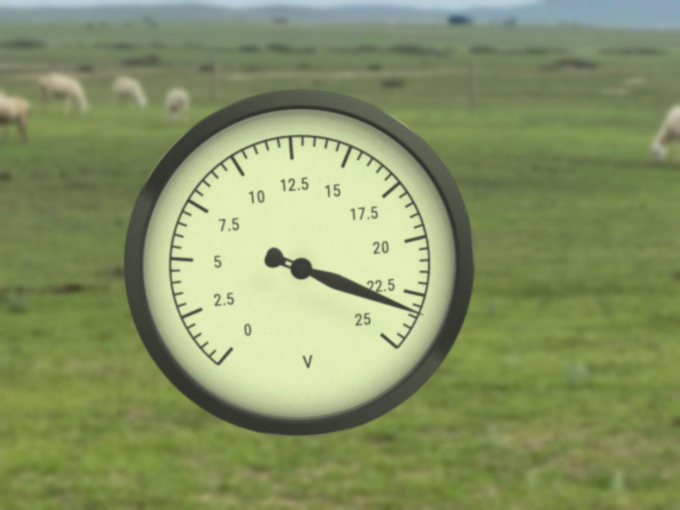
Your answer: 23.25 V
